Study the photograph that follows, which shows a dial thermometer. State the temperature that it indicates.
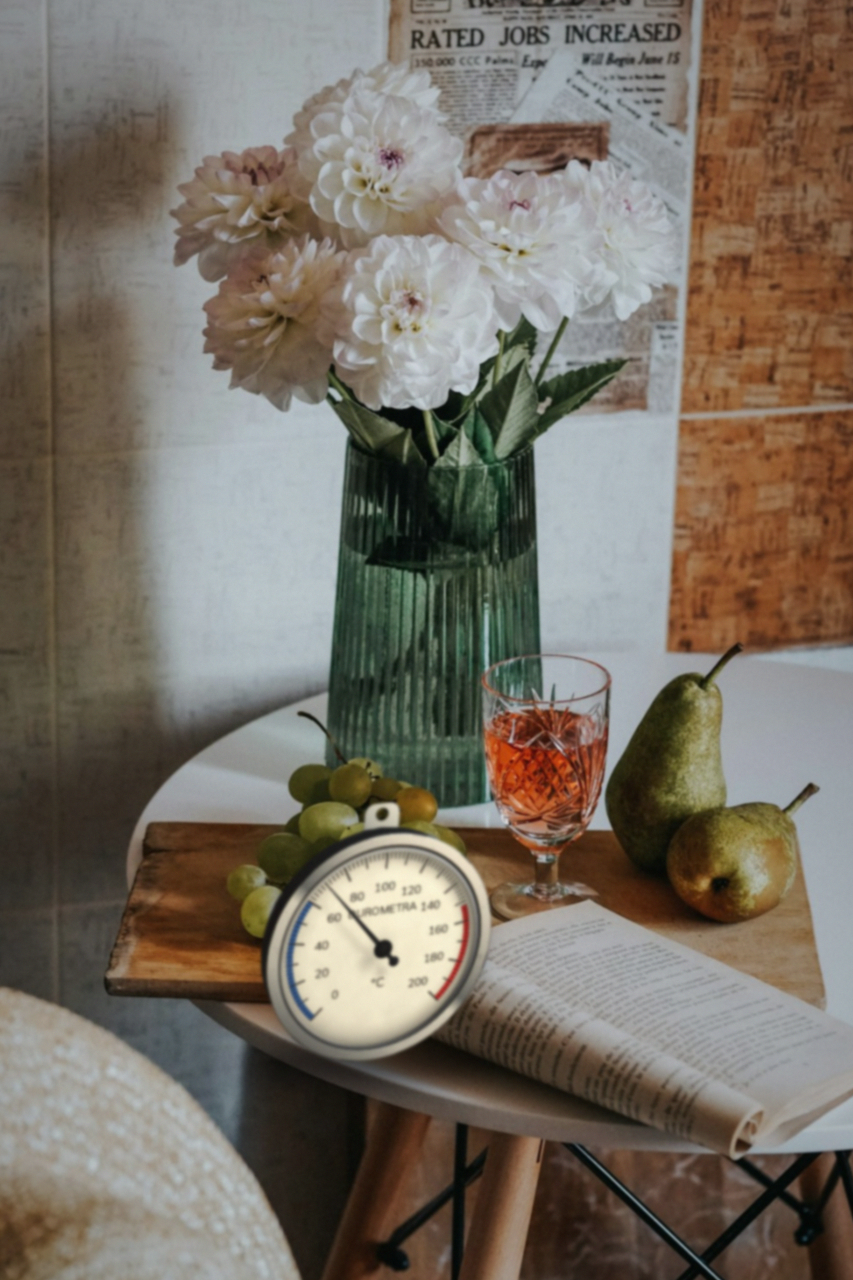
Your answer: 70 °C
